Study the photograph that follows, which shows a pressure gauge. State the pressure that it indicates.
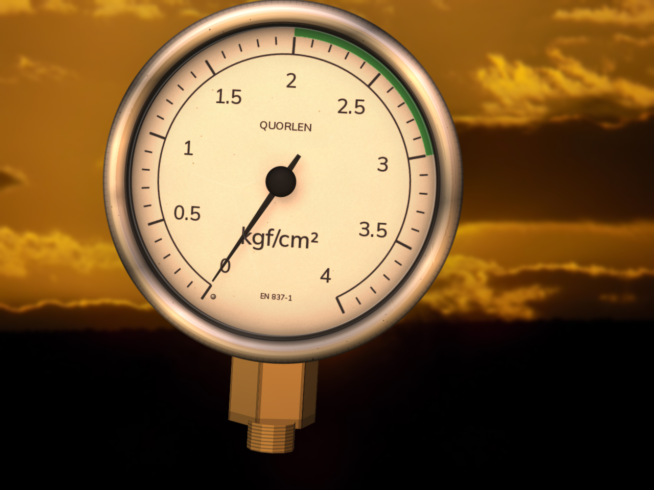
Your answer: 0 kg/cm²
